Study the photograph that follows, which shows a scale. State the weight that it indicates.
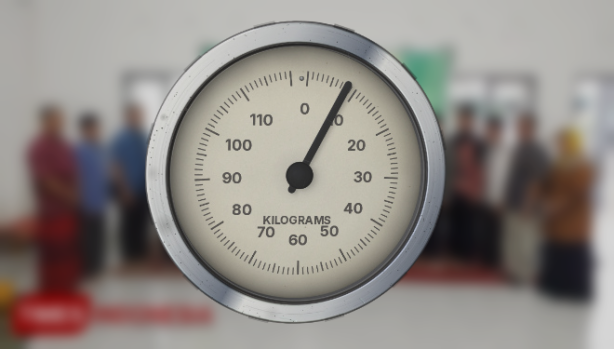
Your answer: 8 kg
